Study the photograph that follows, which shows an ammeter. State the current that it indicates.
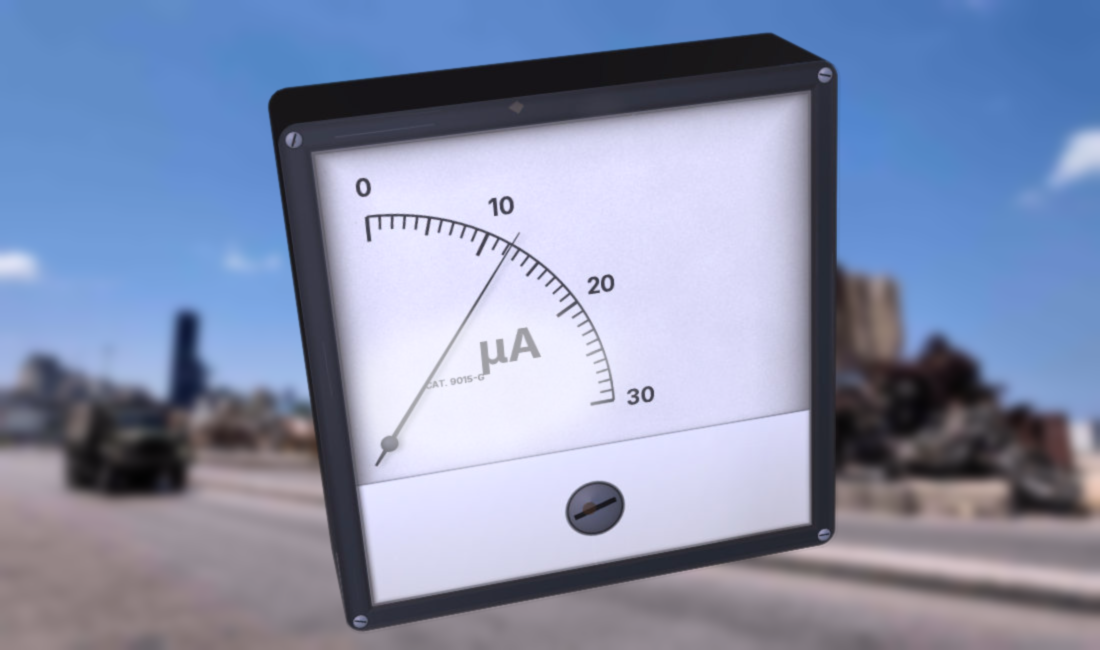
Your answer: 12 µA
